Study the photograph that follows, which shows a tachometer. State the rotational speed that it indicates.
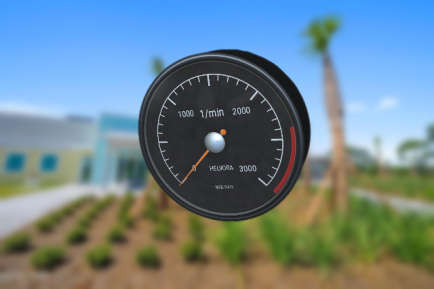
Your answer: 0 rpm
